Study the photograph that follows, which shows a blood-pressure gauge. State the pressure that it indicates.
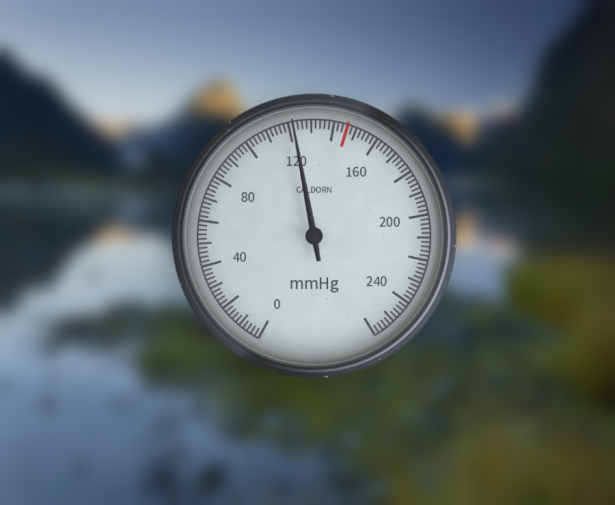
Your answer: 122 mmHg
